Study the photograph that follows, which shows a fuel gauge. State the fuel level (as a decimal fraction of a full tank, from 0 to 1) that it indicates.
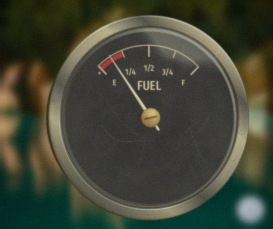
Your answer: 0.125
